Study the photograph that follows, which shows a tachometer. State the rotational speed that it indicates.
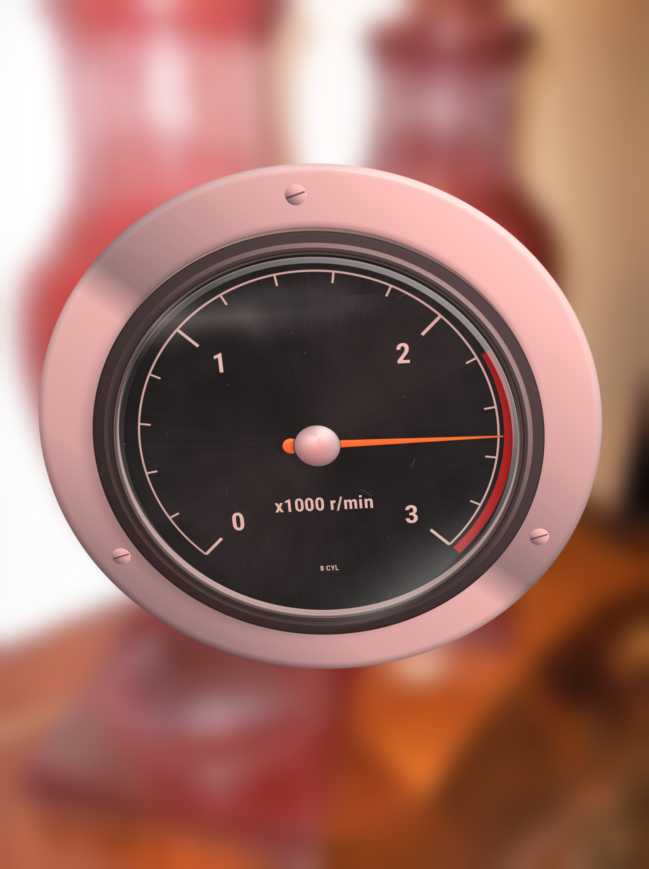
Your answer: 2500 rpm
